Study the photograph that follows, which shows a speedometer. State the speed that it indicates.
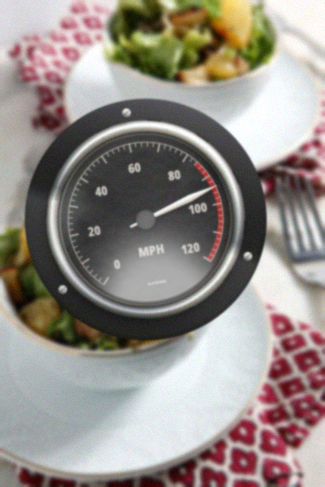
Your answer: 94 mph
